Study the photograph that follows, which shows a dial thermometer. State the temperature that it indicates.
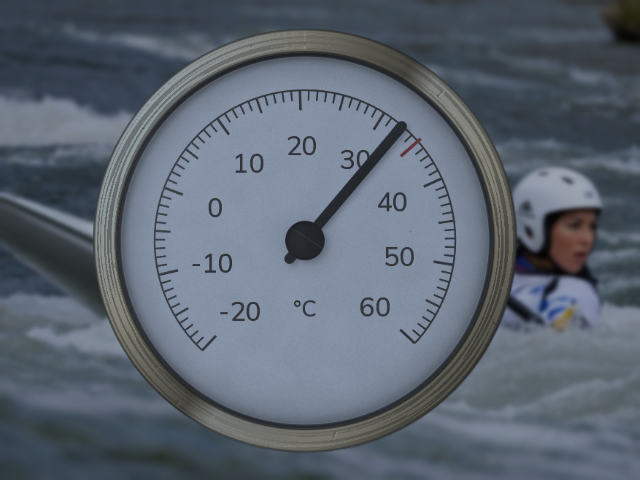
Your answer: 32.5 °C
